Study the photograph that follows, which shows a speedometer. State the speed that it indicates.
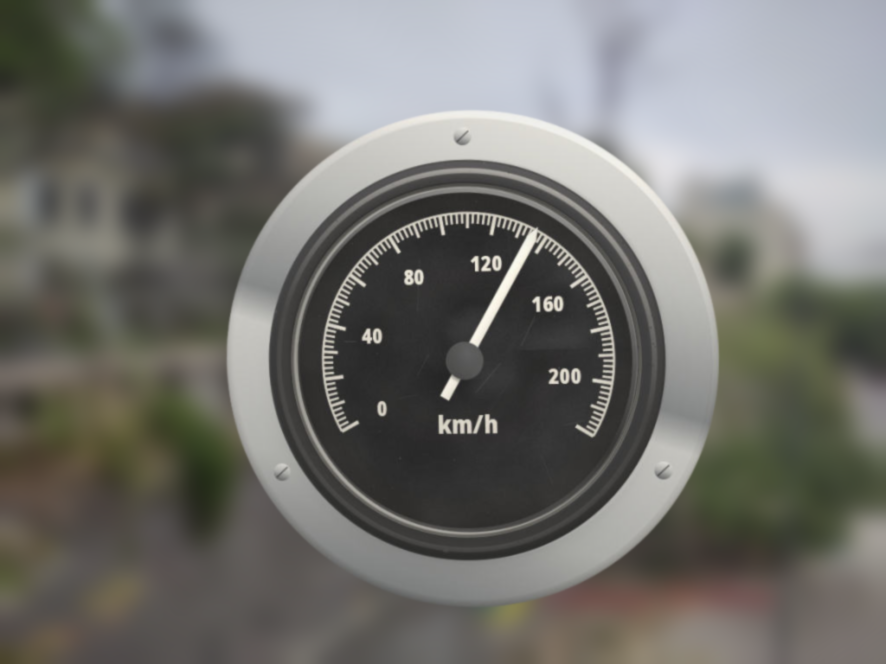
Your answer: 136 km/h
